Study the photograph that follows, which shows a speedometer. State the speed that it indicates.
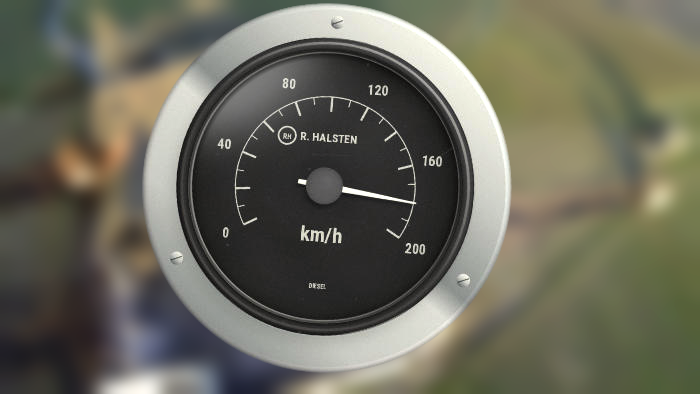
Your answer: 180 km/h
